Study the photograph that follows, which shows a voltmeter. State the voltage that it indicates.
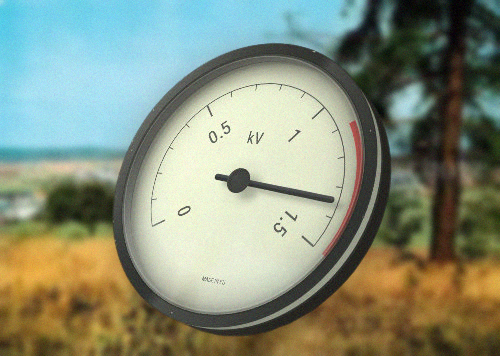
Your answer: 1.35 kV
